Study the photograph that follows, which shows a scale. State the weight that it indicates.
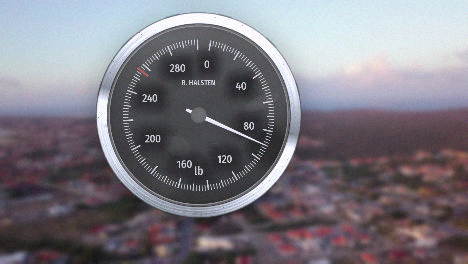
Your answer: 90 lb
